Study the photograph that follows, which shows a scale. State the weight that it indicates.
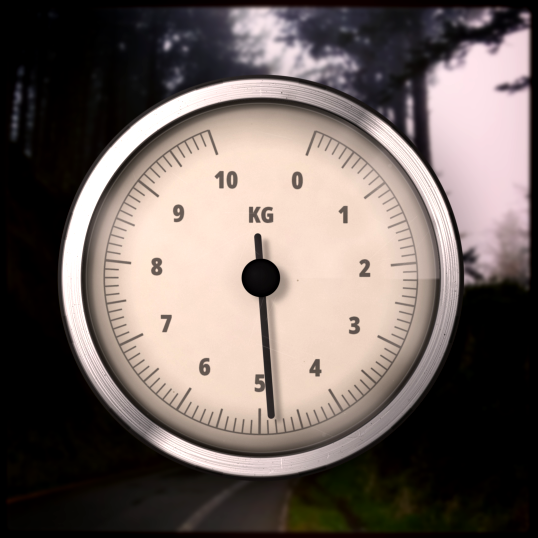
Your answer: 4.85 kg
